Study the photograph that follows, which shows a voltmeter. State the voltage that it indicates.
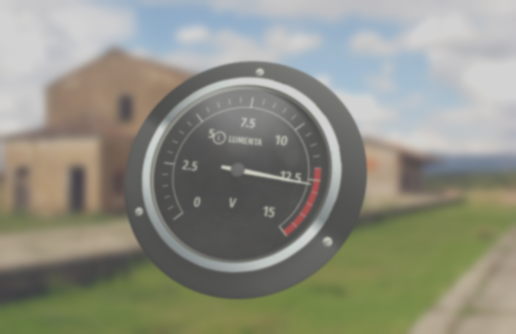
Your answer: 12.75 V
